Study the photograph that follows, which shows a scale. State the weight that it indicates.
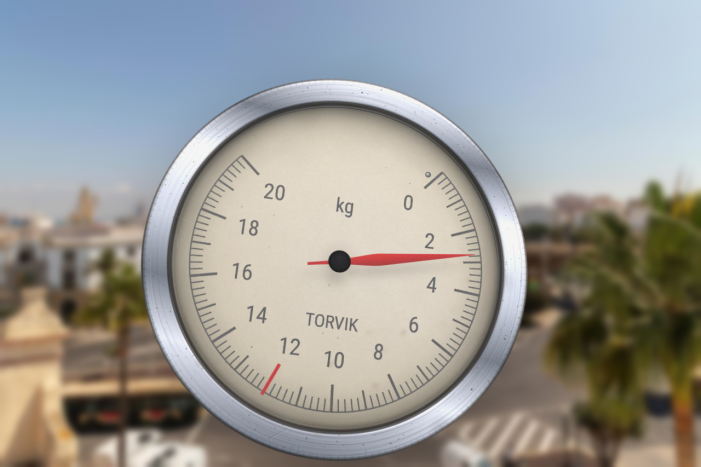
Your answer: 2.8 kg
